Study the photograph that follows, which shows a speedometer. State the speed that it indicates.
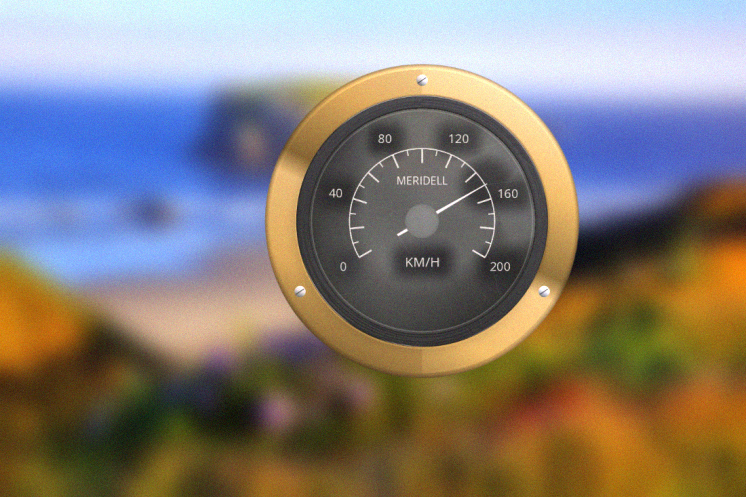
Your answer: 150 km/h
